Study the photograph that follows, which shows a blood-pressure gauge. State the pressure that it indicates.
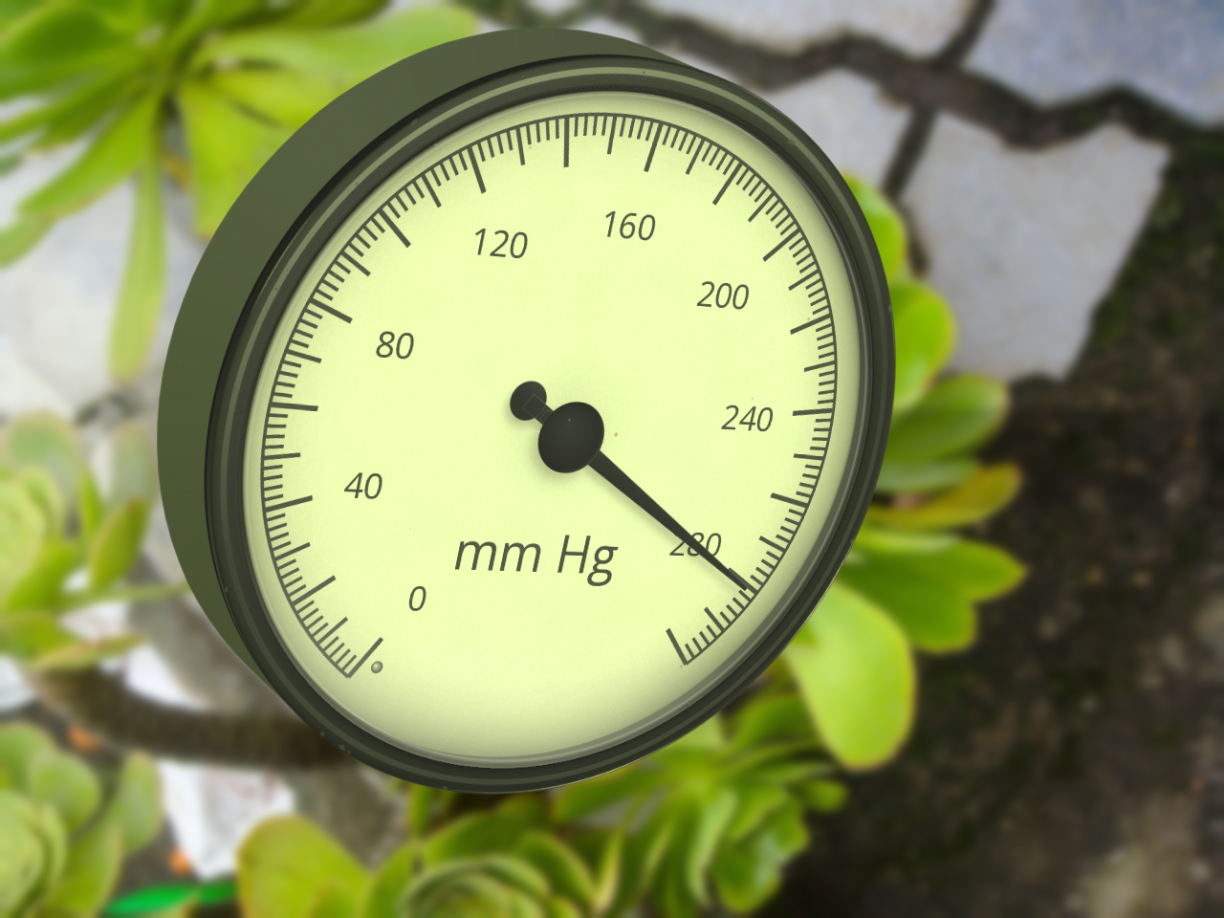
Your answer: 281 mmHg
